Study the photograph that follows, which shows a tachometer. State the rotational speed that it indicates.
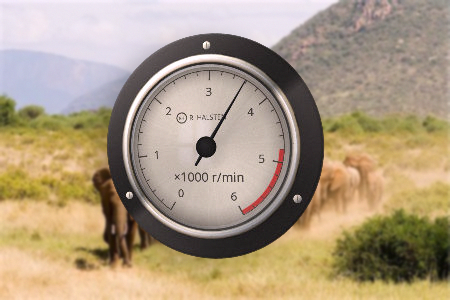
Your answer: 3600 rpm
